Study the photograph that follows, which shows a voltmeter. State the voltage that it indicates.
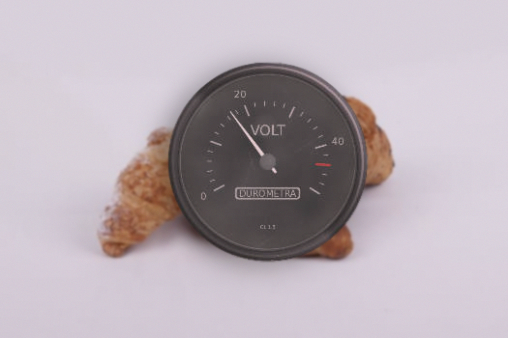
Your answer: 17 V
